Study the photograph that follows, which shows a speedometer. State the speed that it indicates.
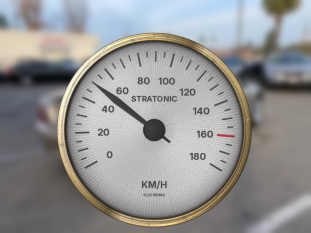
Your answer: 50 km/h
